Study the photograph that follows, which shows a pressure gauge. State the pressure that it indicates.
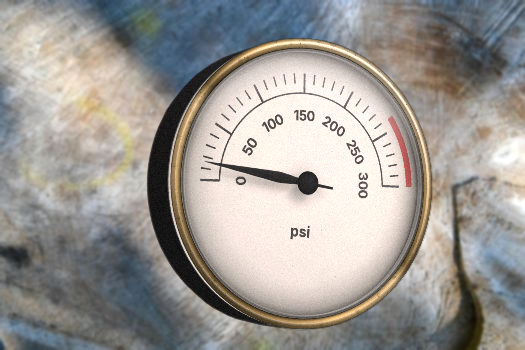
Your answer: 15 psi
